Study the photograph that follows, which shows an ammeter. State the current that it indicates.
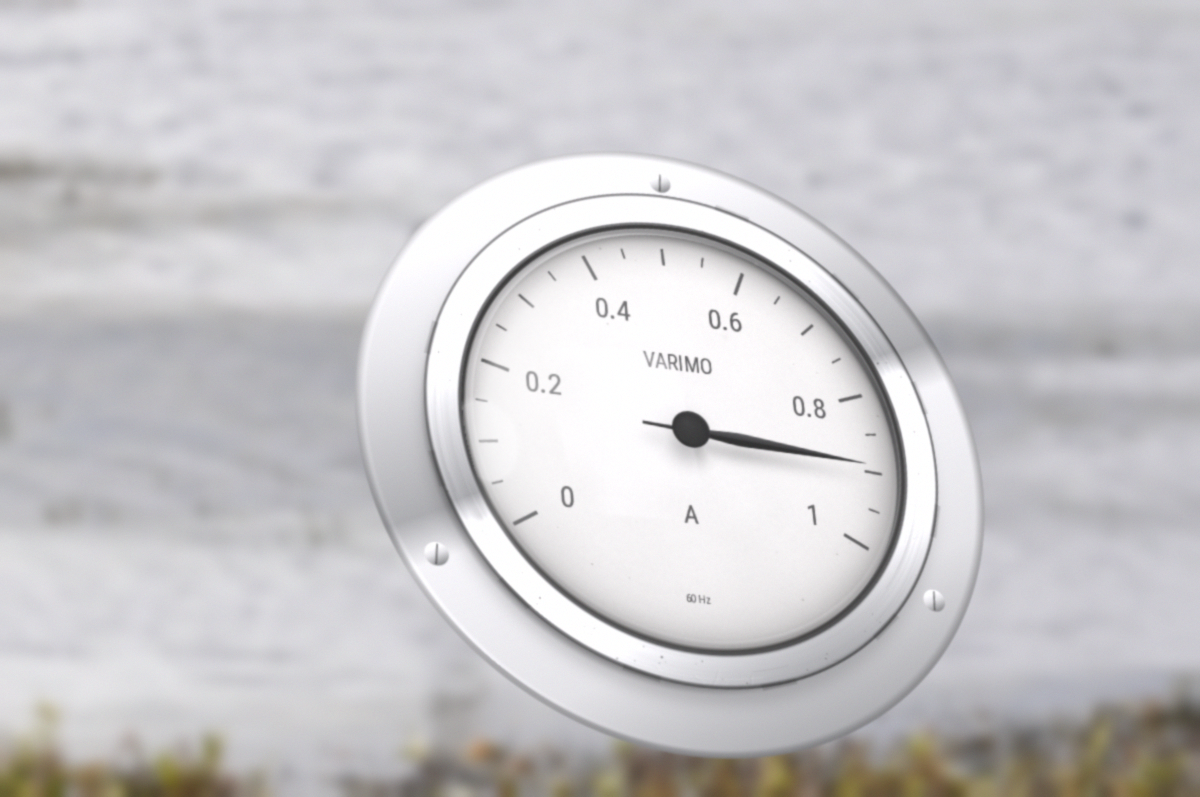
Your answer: 0.9 A
